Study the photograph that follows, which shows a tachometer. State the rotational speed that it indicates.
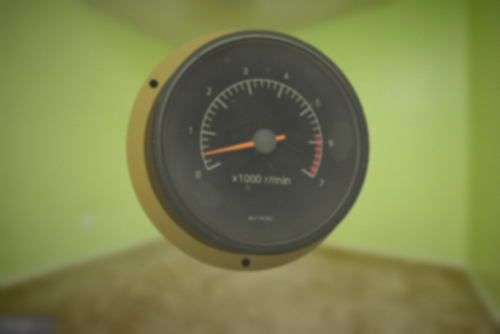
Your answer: 400 rpm
